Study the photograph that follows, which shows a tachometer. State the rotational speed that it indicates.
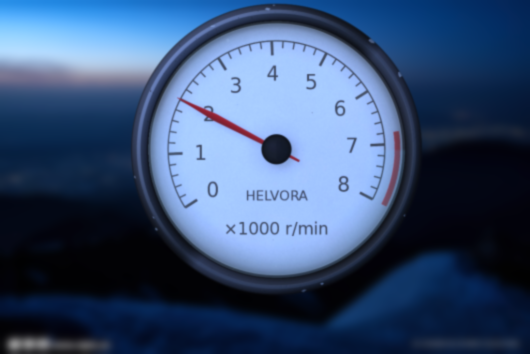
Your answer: 2000 rpm
